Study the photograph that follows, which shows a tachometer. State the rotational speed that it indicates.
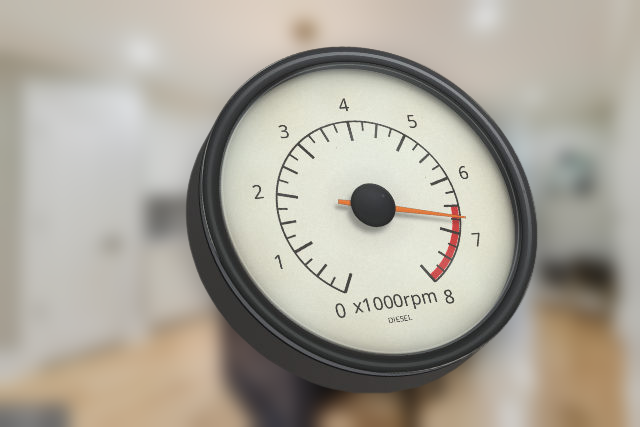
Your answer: 6750 rpm
